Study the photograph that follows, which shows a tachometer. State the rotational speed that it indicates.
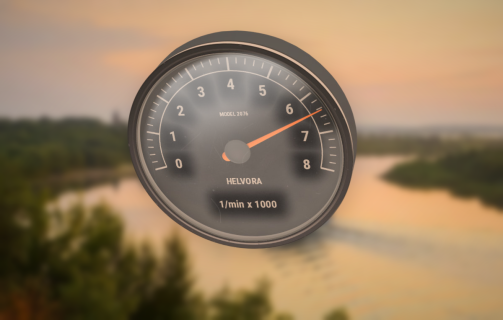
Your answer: 6400 rpm
